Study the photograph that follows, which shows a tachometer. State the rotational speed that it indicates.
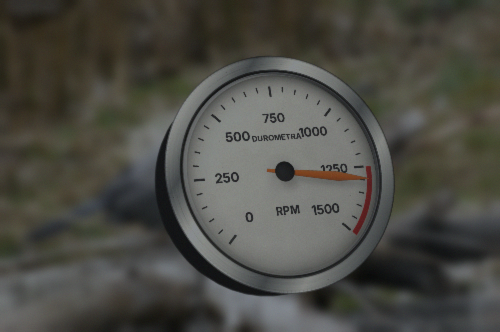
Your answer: 1300 rpm
